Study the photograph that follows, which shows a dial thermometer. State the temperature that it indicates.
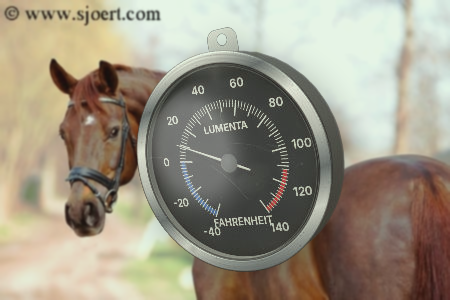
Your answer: 10 °F
